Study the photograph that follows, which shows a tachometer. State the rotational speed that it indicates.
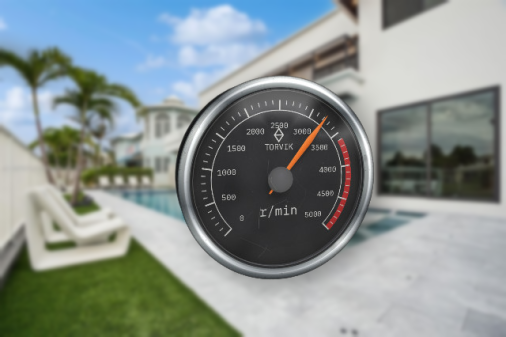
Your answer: 3200 rpm
